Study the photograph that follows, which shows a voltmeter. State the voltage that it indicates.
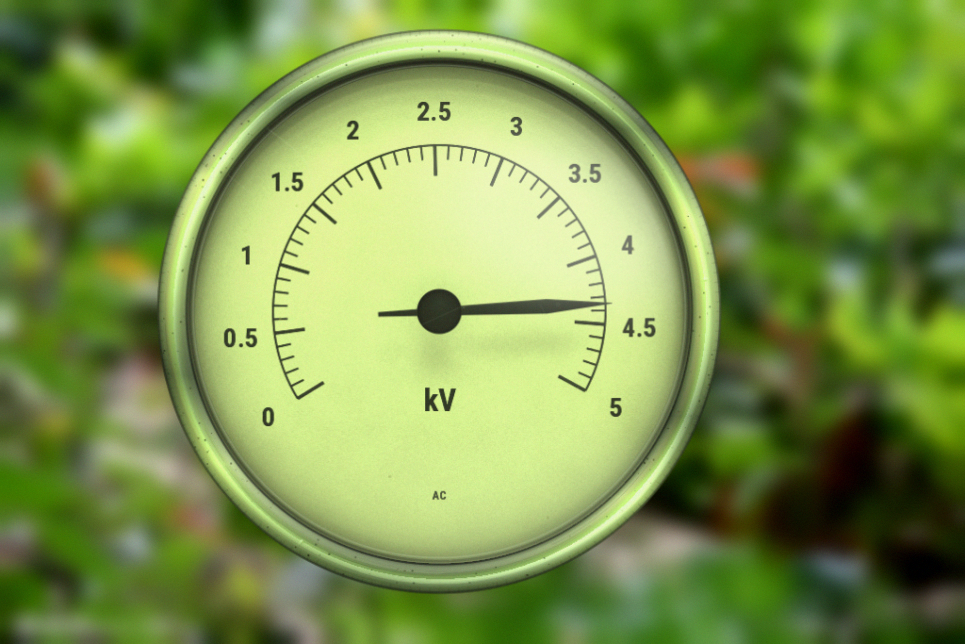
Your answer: 4.35 kV
